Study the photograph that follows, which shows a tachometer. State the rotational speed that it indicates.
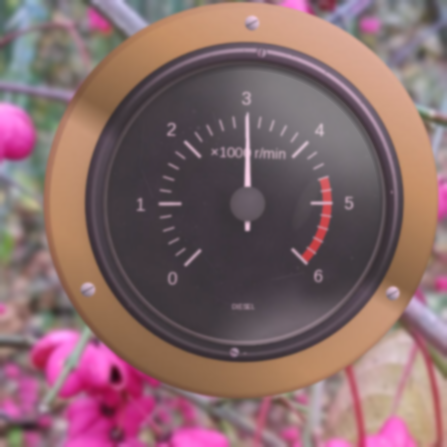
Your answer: 3000 rpm
